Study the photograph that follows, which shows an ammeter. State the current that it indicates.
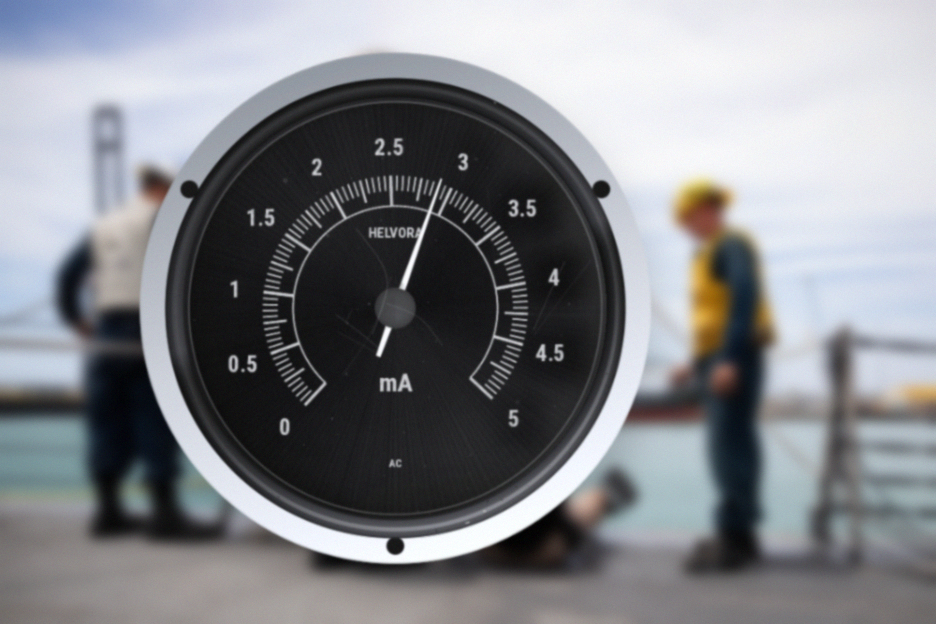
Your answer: 2.9 mA
